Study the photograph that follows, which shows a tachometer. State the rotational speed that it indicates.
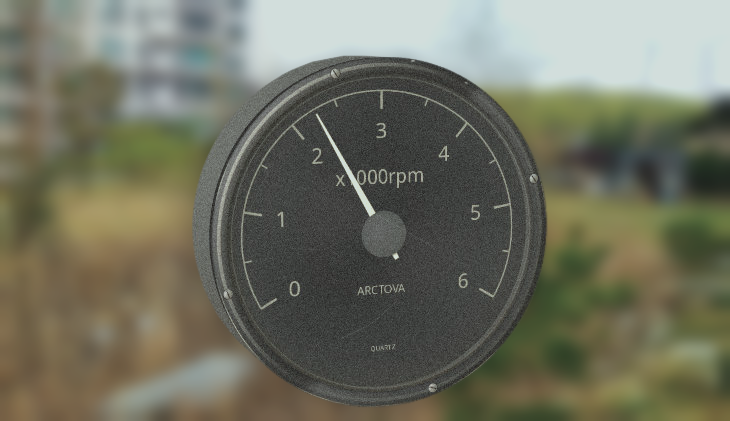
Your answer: 2250 rpm
